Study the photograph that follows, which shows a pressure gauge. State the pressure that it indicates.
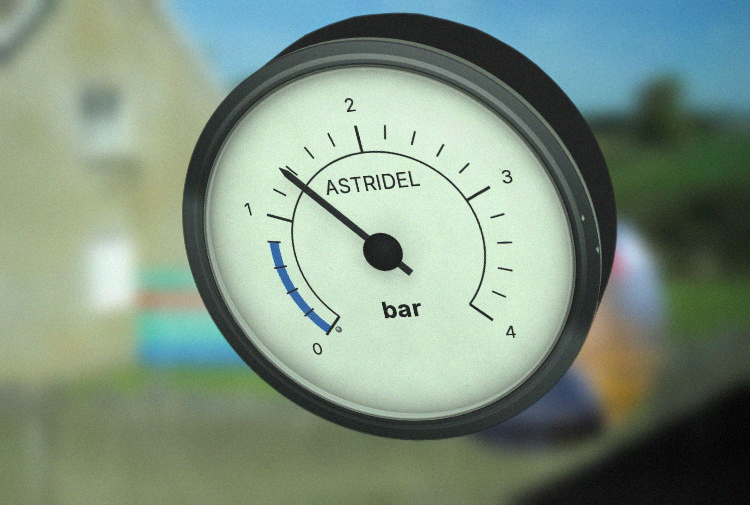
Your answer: 1.4 bar
